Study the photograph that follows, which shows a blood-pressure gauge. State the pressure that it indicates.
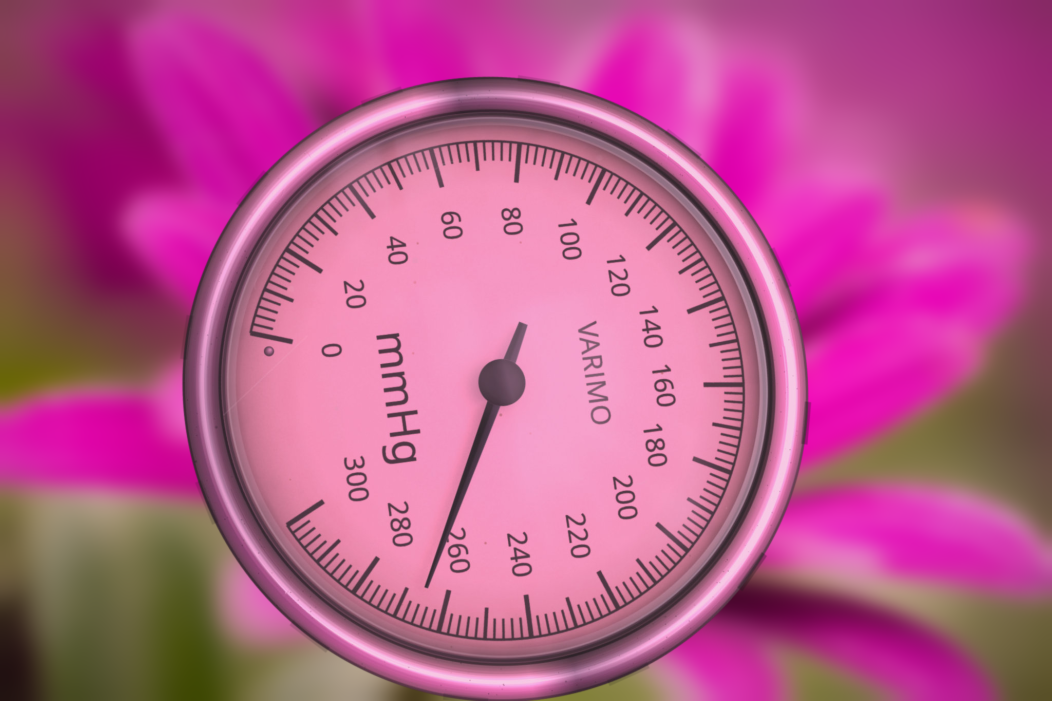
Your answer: 266 mmHg
